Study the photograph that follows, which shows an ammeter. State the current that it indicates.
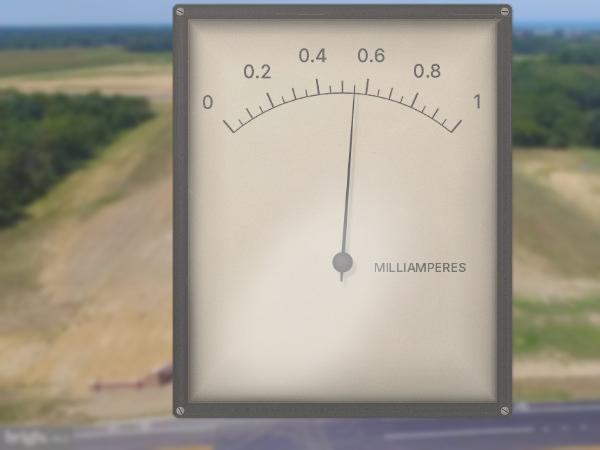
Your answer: 0.55 mA
